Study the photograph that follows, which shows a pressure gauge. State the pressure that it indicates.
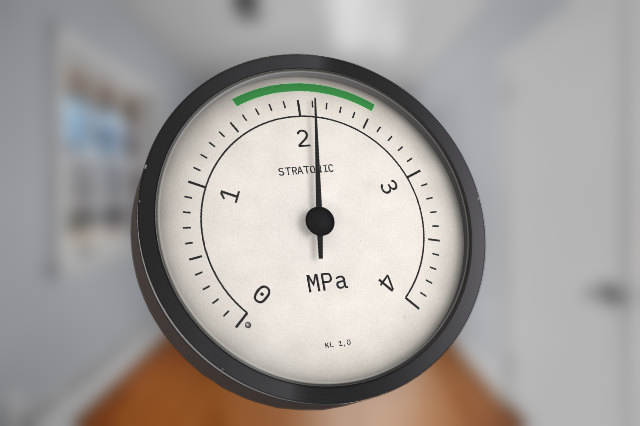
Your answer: 2.1 MPa
